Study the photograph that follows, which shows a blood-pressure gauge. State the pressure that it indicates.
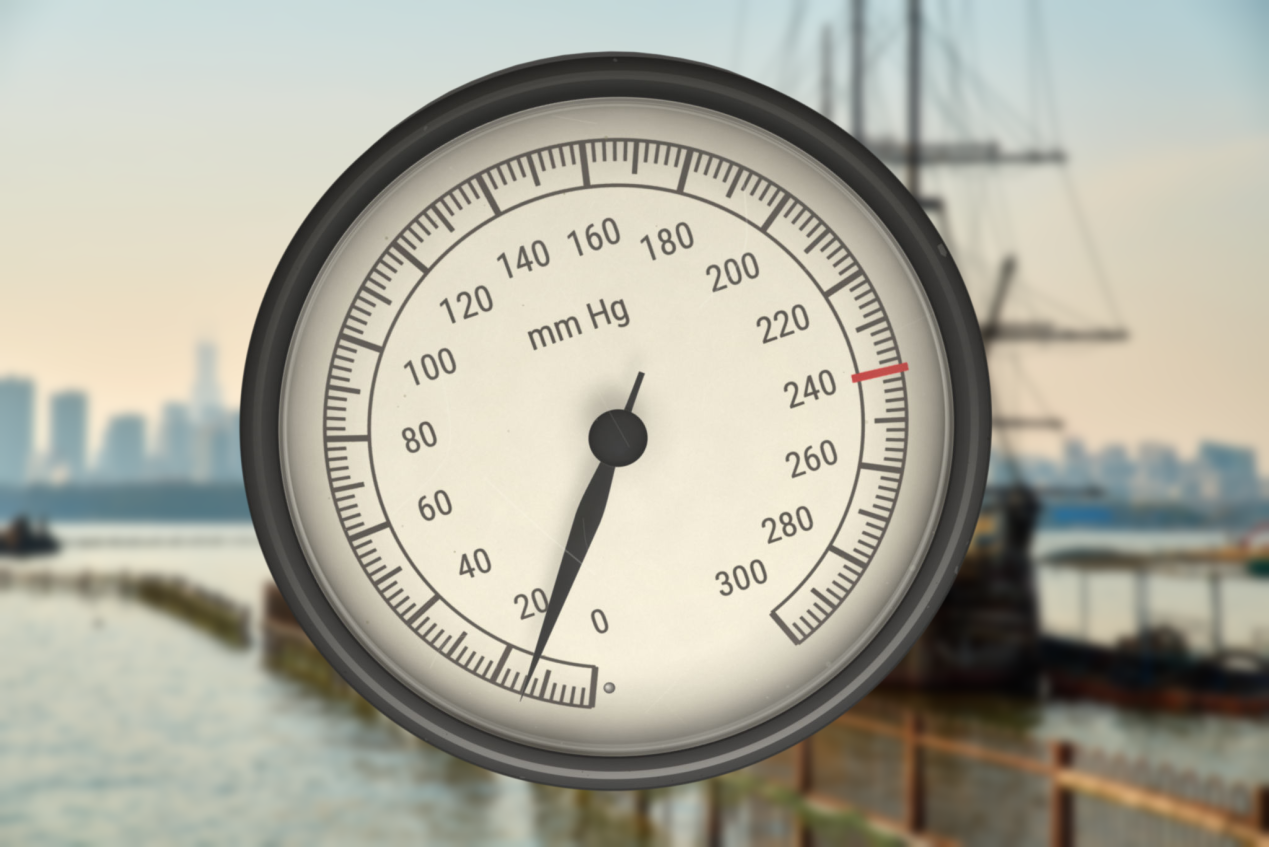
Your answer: 14 mmHg
